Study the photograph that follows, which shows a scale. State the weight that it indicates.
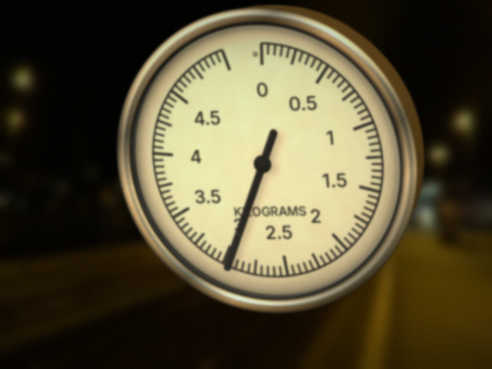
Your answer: 2.95 kg
